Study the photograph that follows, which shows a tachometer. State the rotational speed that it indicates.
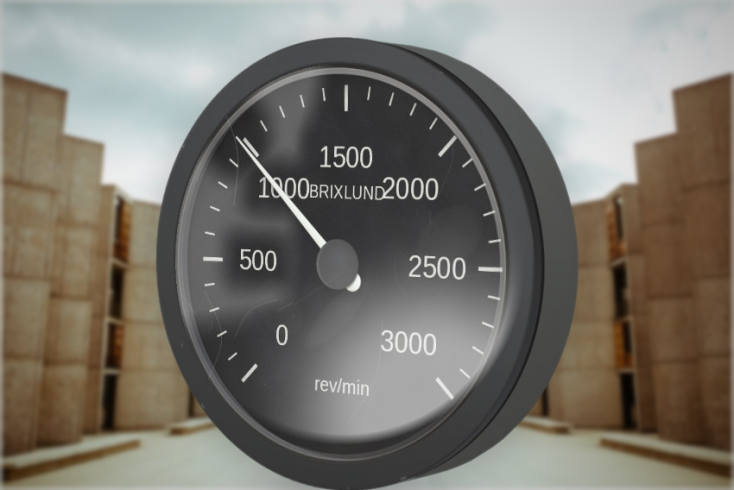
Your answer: 1000 rpm
